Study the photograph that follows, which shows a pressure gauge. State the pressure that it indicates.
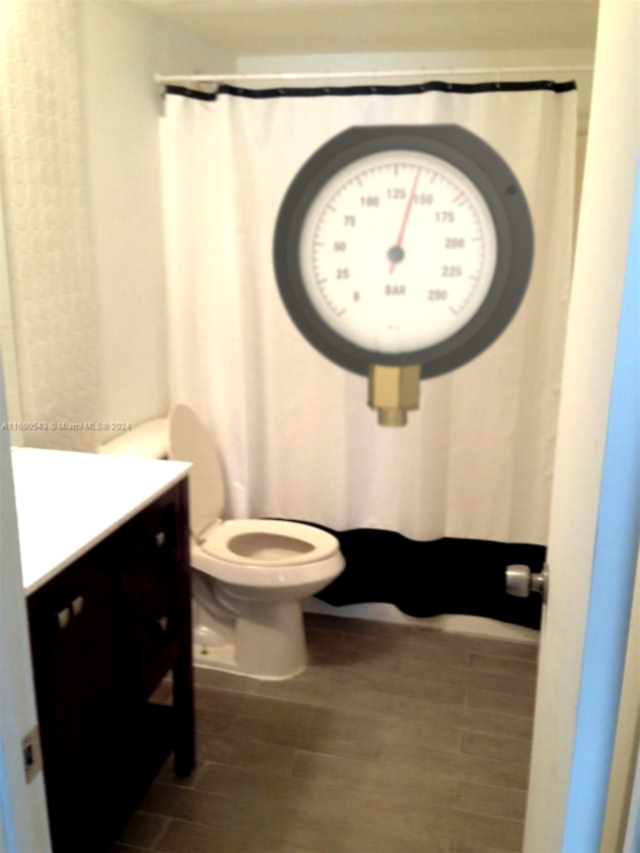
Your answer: 140 bar
